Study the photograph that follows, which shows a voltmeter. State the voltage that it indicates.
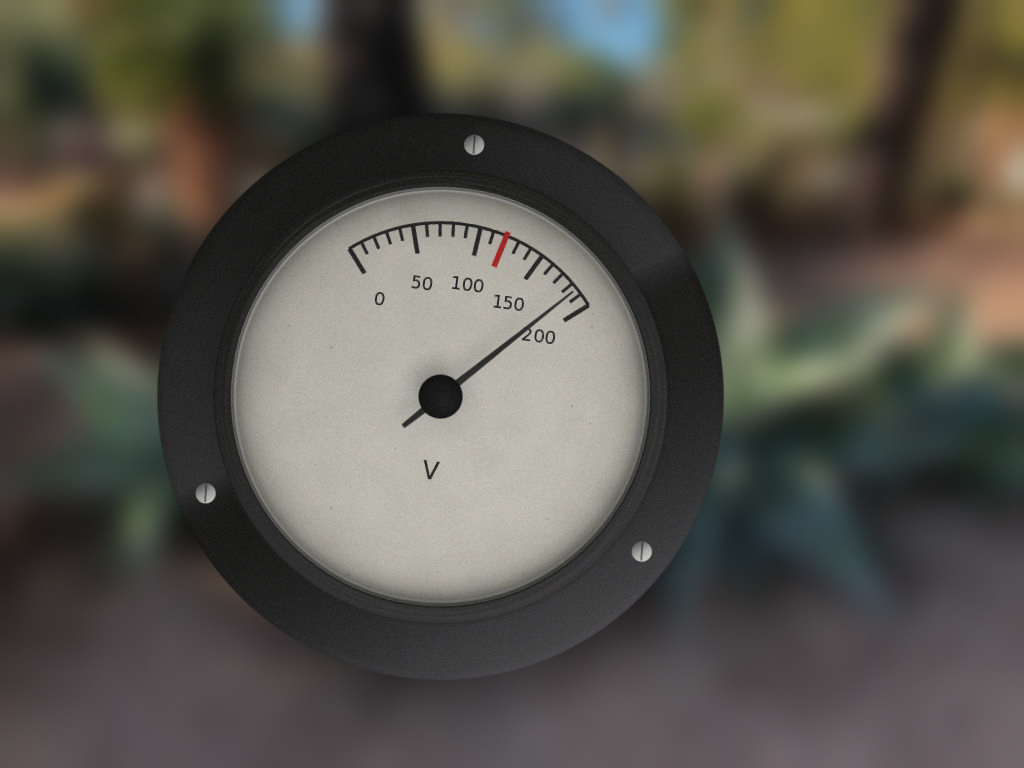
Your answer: 185 V
